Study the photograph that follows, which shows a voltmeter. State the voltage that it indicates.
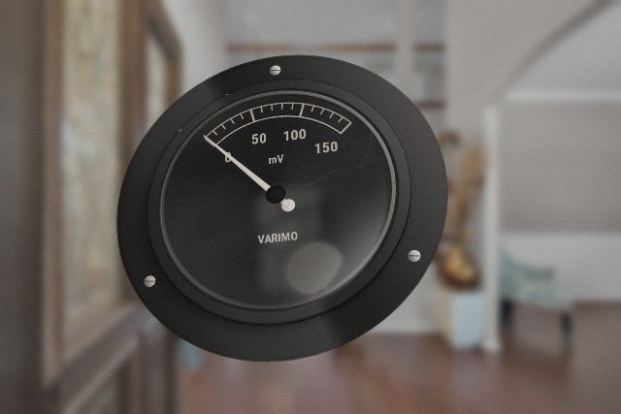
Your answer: 0 mV
